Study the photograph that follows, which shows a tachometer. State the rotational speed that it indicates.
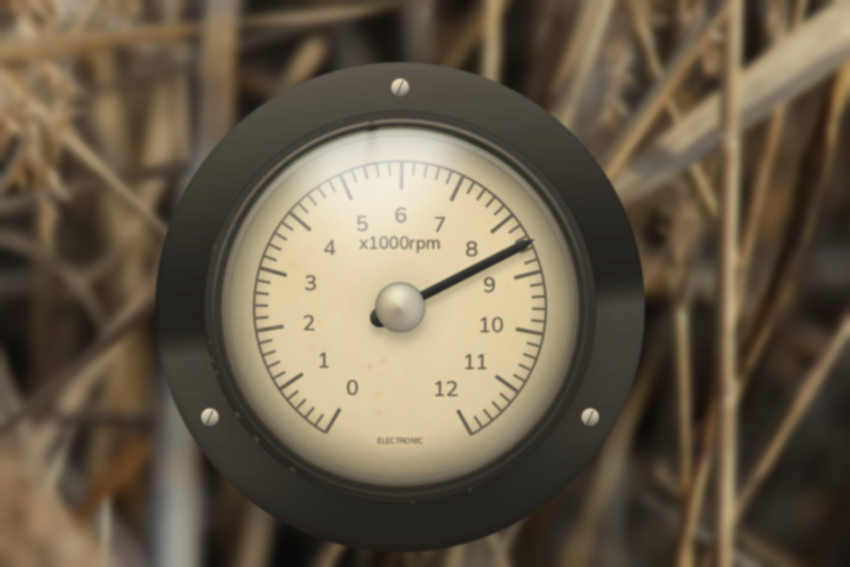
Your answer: 8500 rpm
